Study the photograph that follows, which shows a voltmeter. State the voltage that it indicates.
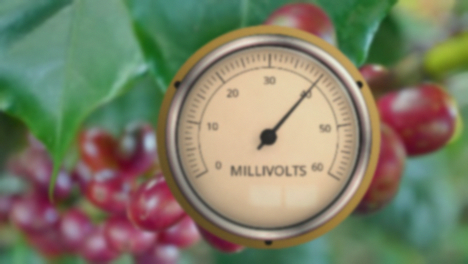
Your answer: 40 mV
